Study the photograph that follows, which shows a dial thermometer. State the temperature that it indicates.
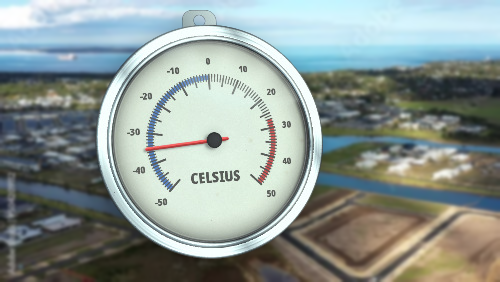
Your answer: -35 °C
